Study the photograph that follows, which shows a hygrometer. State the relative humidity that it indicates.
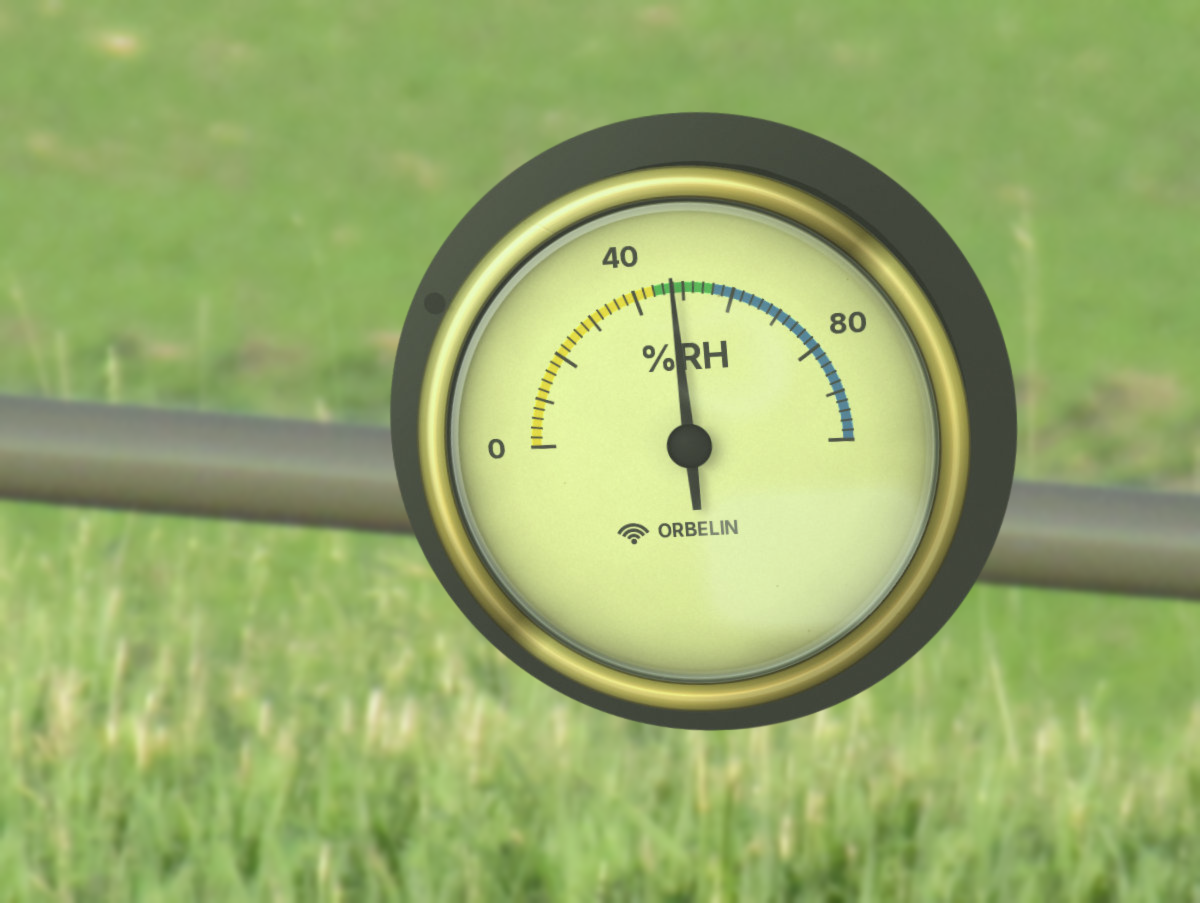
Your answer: 48 %
